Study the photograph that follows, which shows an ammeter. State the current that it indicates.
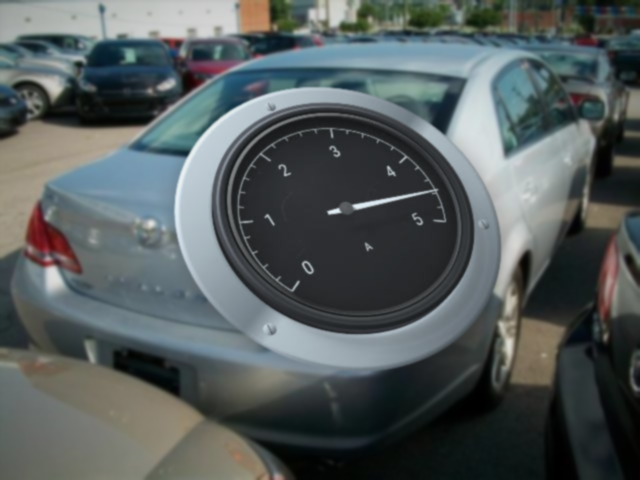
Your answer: 4.6 A
